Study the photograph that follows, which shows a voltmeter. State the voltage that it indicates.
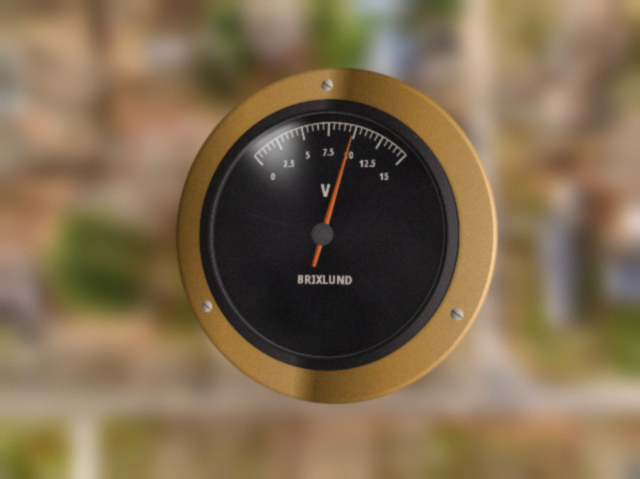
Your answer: 10 V
